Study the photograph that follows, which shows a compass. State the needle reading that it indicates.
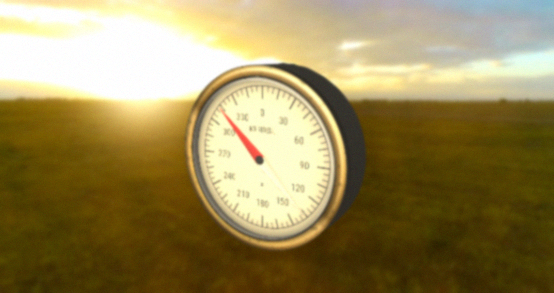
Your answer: 315 °
